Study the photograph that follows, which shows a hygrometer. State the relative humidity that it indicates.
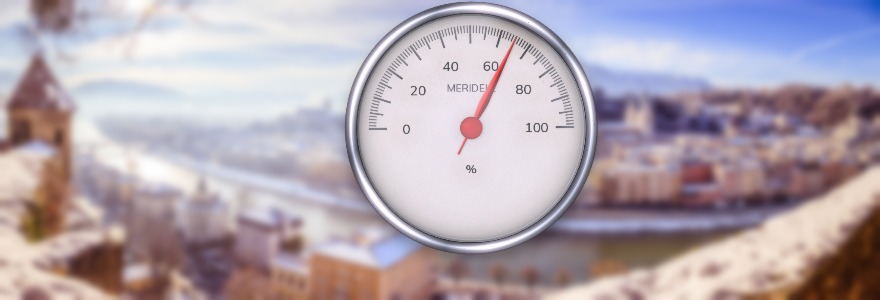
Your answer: 65 %
